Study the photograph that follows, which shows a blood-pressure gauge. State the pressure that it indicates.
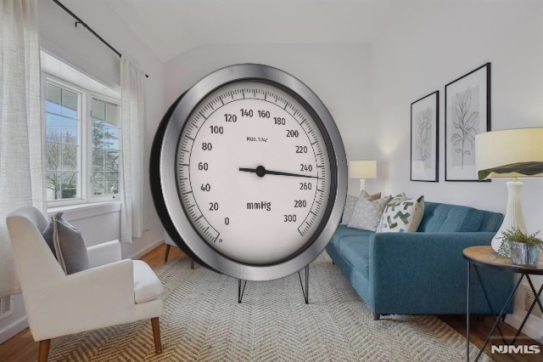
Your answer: 250 mmHg
